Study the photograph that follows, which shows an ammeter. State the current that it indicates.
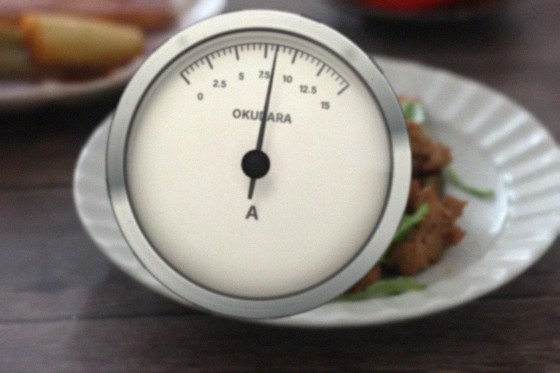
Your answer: 8.5 A
